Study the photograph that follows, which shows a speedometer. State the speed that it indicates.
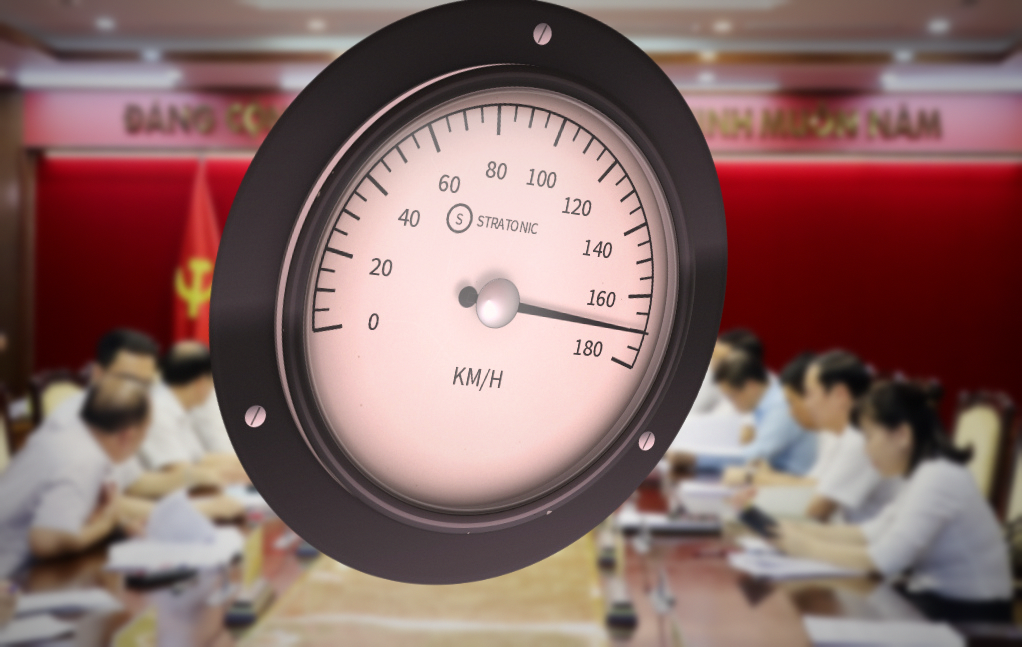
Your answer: 170 km/h
